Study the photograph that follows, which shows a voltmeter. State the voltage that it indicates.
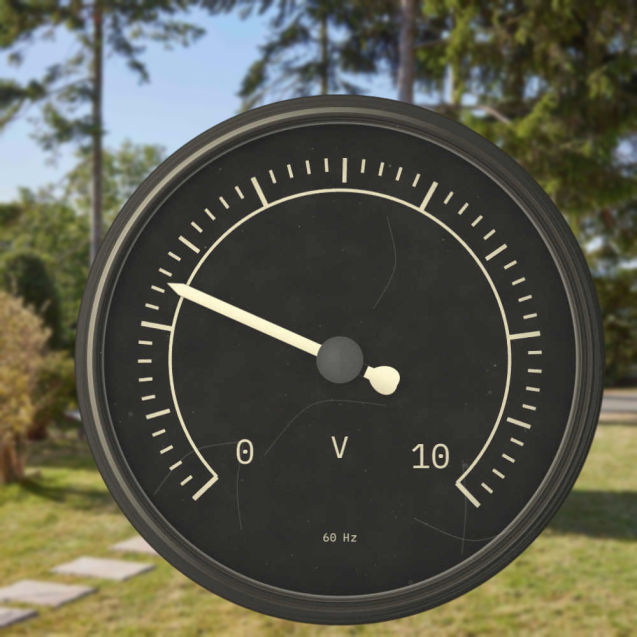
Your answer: 2.5 V
